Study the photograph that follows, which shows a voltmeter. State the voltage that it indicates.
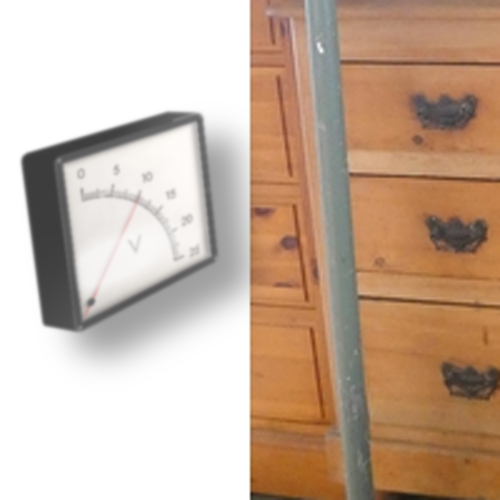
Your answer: 10 V
